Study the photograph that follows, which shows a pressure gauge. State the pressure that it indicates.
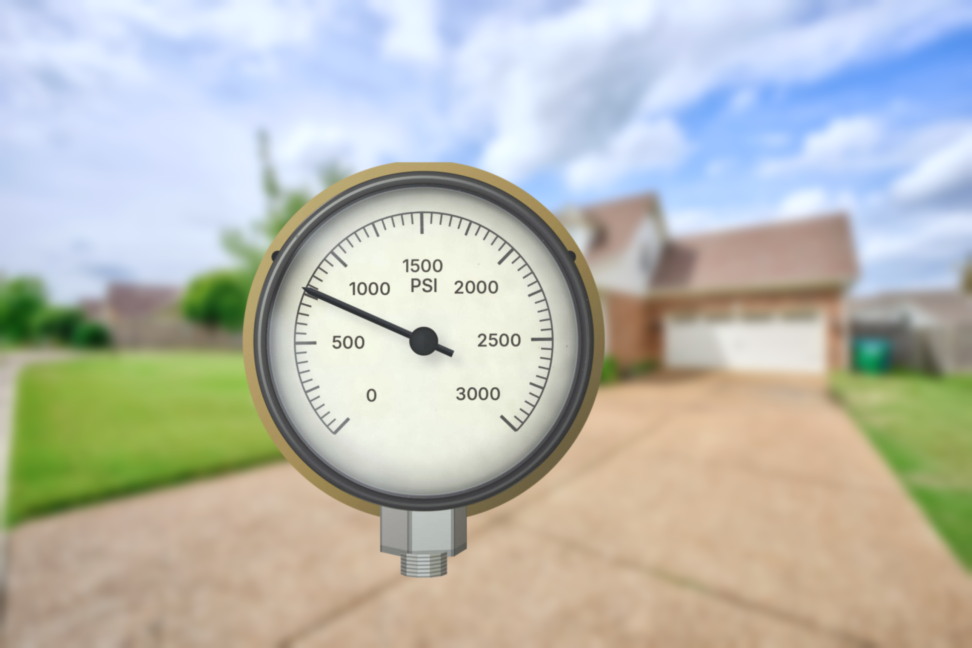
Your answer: 775 psi
